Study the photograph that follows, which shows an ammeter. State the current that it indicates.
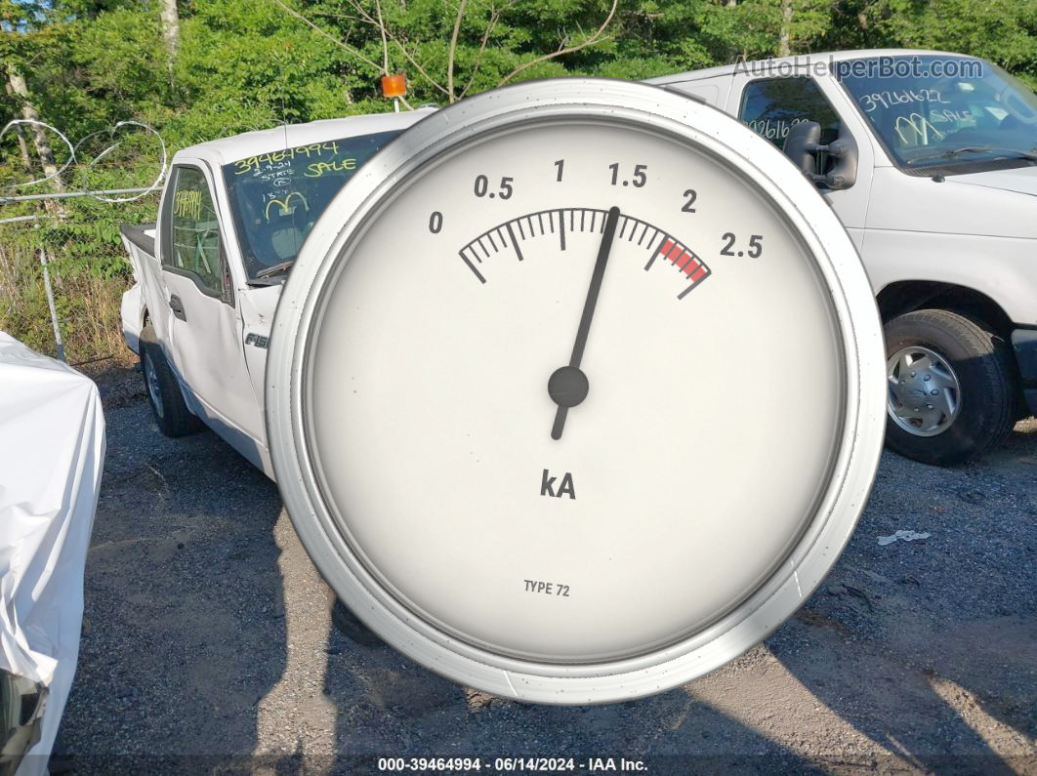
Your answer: 1.5 kA
